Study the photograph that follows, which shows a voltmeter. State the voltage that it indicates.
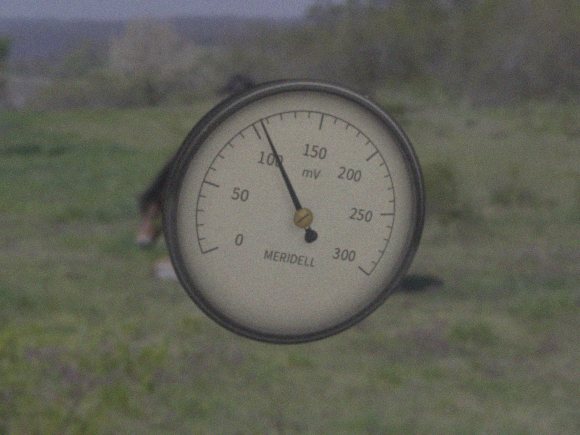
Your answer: 105 mV
